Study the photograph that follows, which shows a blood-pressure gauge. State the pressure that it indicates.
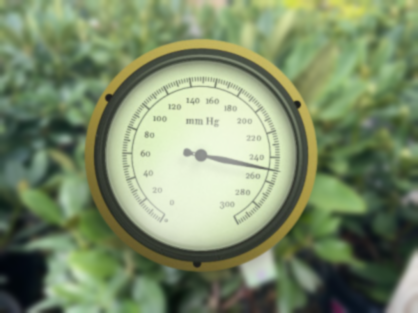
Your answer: 250 mmHg
